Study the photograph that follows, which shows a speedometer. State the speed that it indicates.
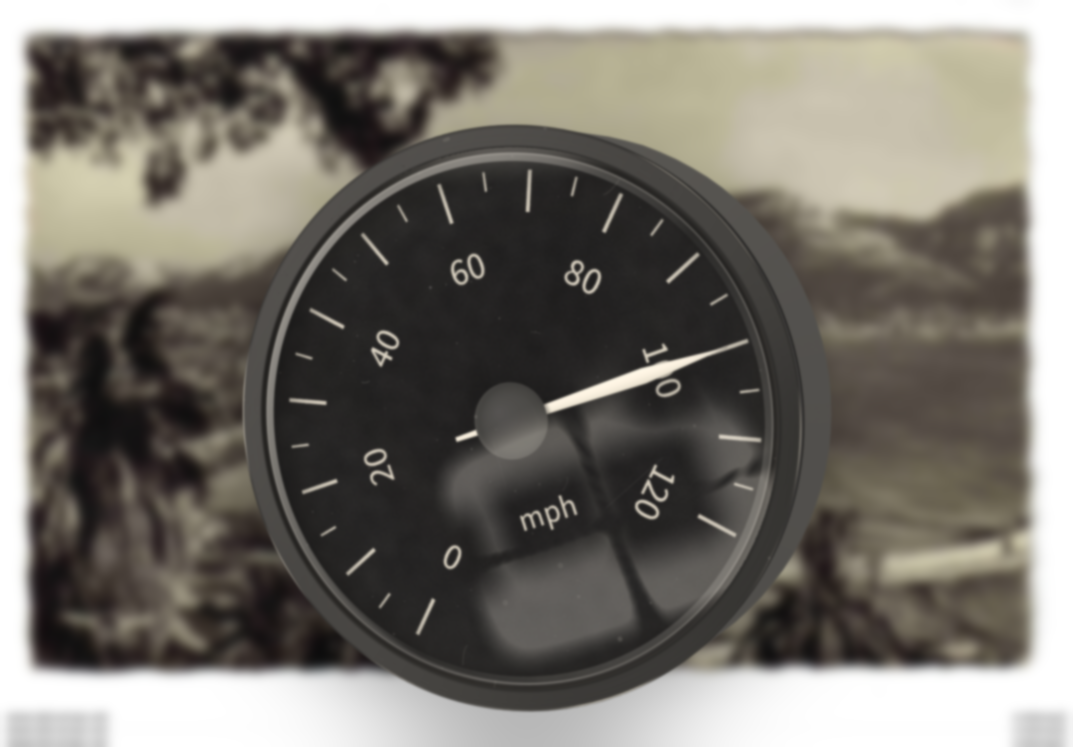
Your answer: 100 mph
